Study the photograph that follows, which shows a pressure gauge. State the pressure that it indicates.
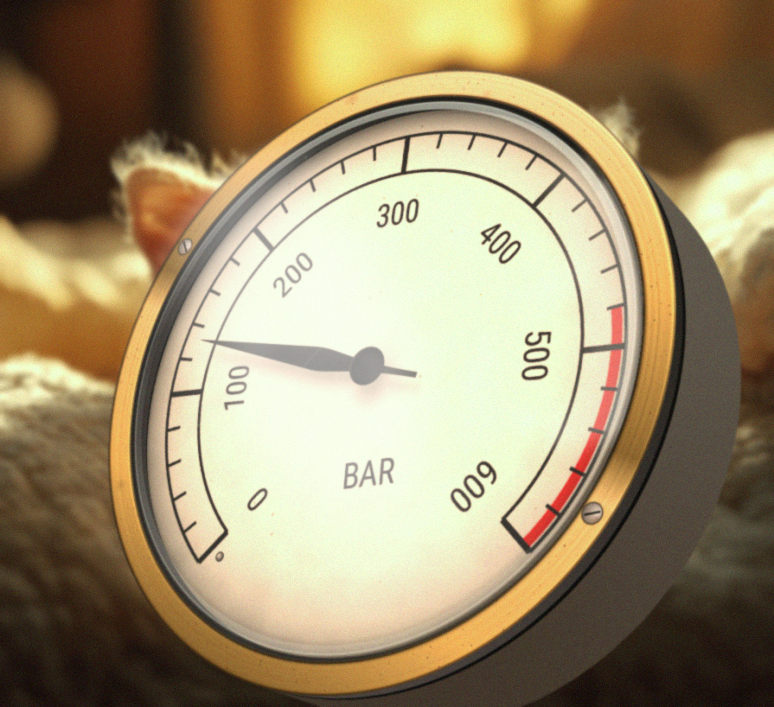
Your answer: 130 bar
